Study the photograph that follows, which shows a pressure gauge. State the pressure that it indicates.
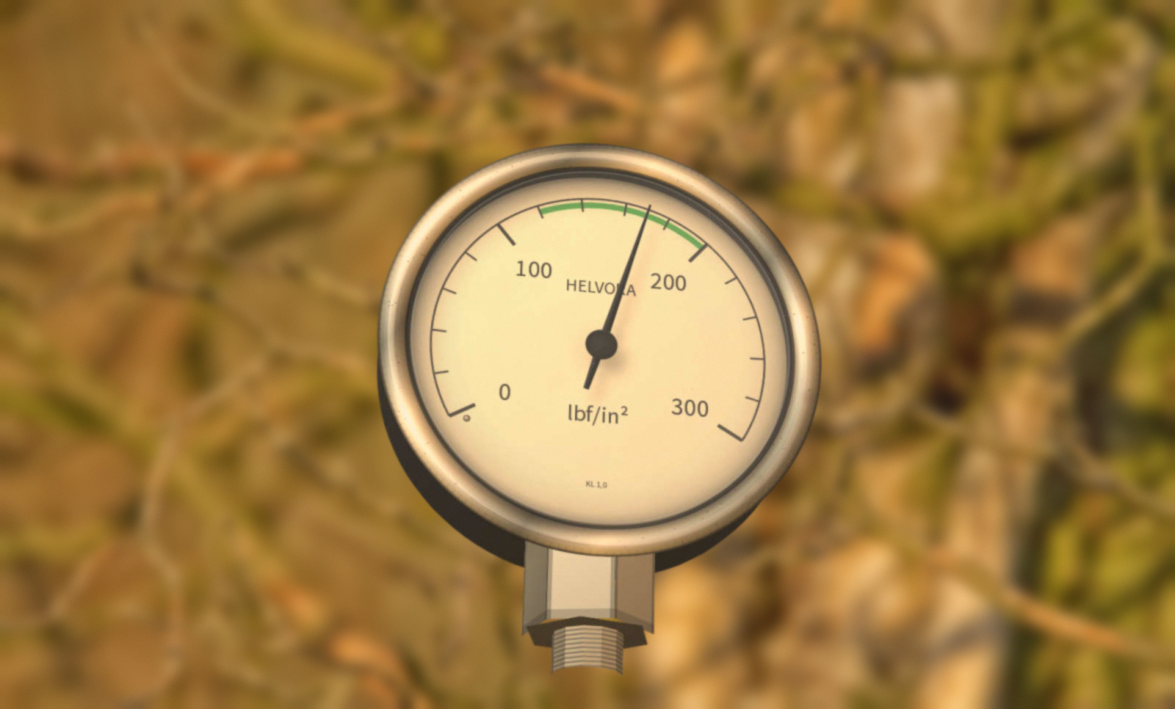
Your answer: 170 psi
